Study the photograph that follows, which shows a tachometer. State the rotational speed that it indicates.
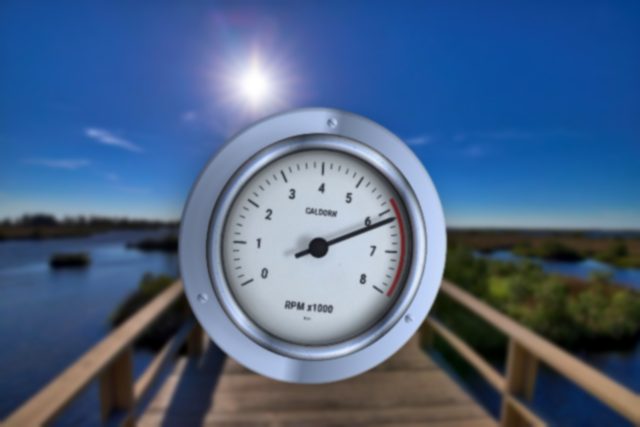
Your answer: 6200 rpm
